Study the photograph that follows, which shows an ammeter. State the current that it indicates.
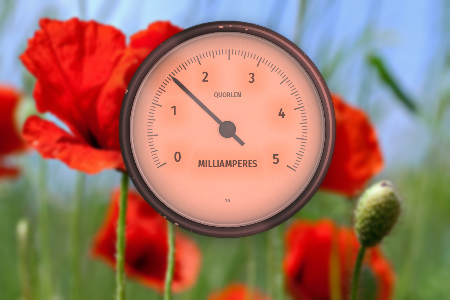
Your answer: 1.5 mA
